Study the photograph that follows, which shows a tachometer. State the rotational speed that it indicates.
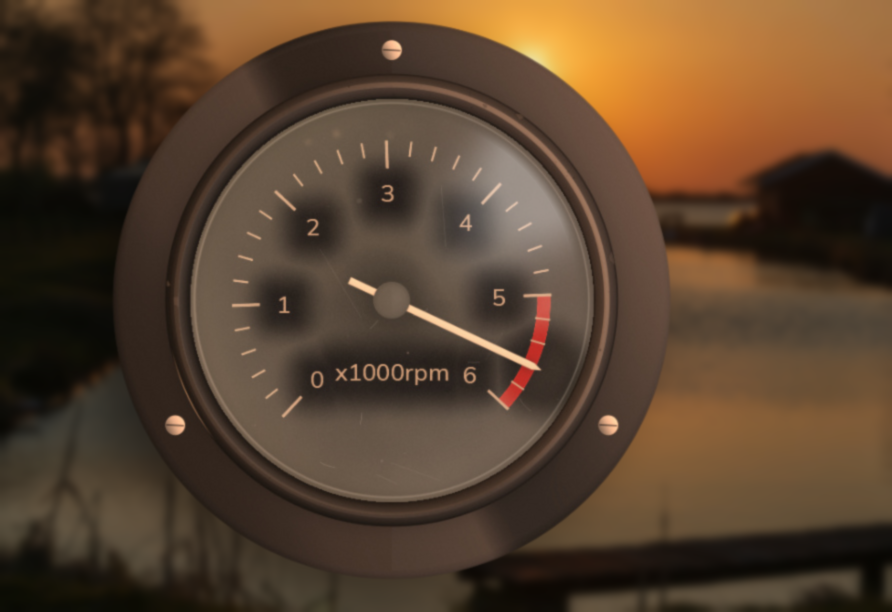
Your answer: 5600 rpm
